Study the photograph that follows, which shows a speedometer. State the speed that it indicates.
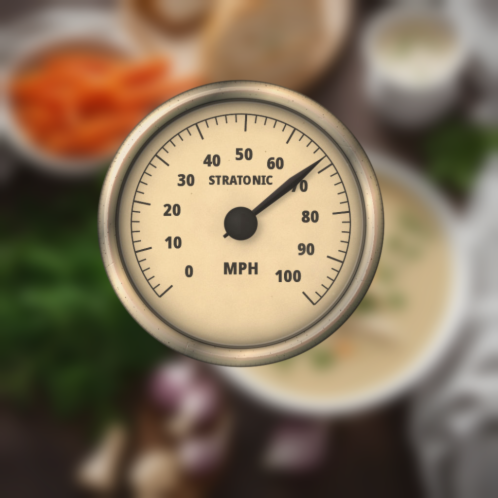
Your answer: 68 mph
